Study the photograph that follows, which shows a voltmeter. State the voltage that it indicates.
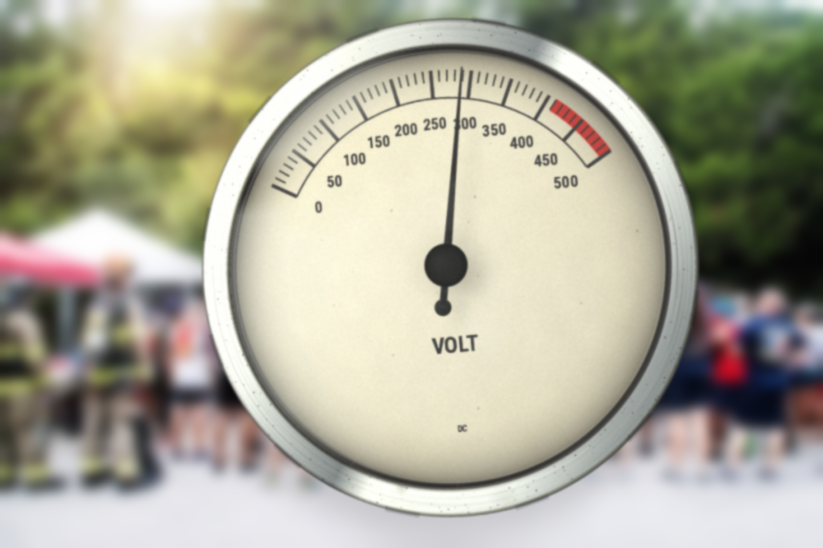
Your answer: 290 V
